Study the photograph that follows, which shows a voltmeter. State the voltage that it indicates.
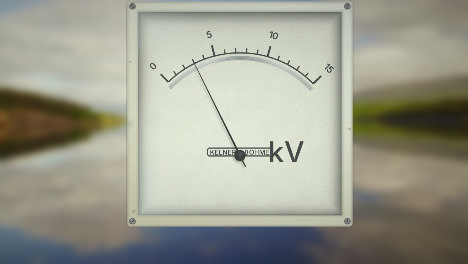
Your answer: 3 kV
